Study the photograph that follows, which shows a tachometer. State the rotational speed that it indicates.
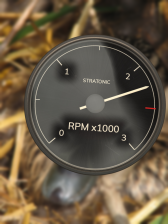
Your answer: 2250 rpm
